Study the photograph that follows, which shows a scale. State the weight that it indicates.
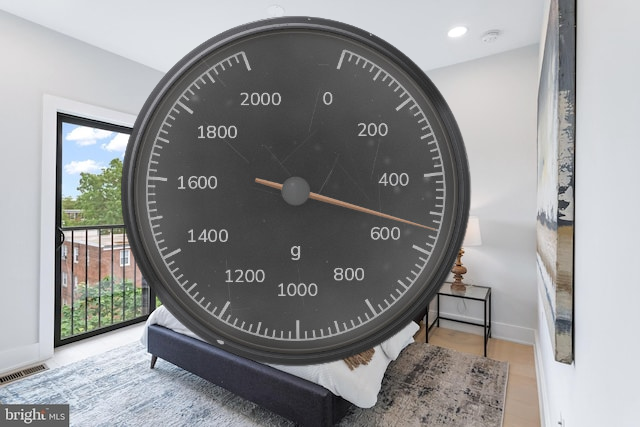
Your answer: 540 g
